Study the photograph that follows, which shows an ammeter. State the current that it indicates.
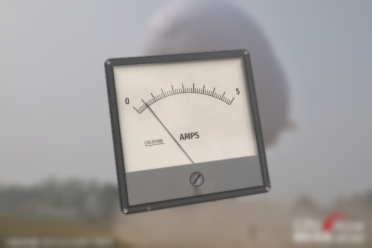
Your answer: 0.5 A
